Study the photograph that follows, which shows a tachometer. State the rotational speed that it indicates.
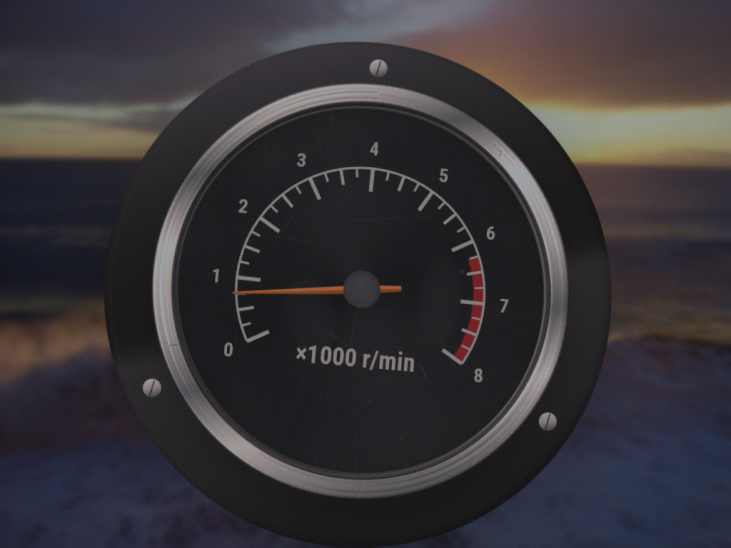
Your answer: 750 rpm
